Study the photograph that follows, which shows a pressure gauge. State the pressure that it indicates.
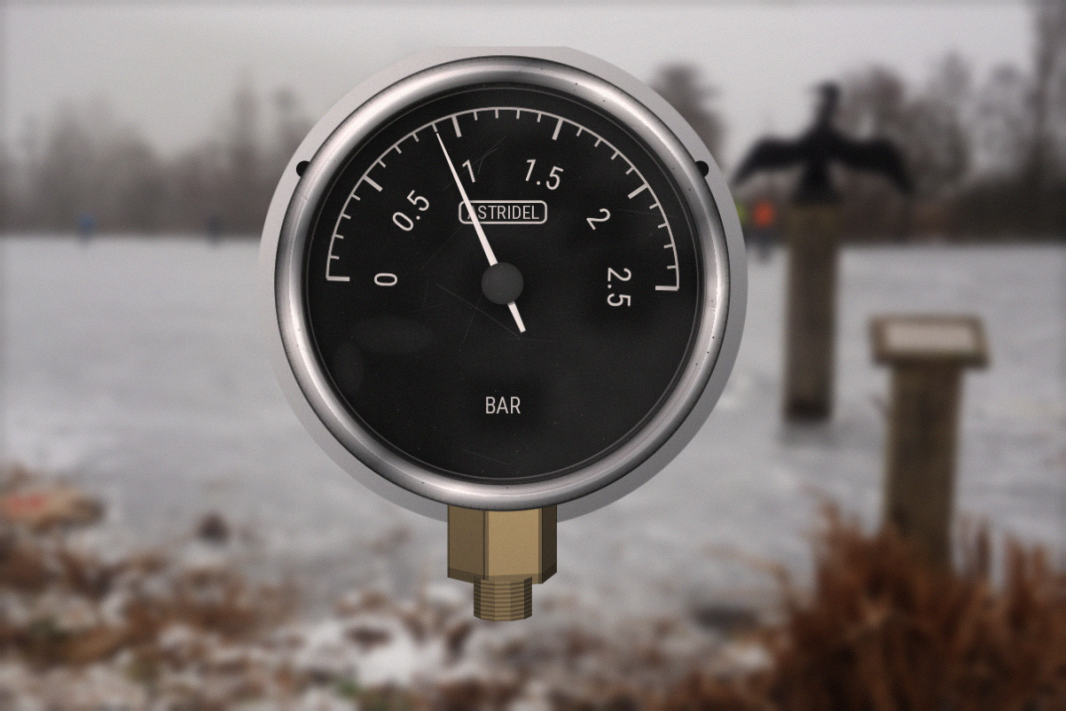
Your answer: 0.9 bar
